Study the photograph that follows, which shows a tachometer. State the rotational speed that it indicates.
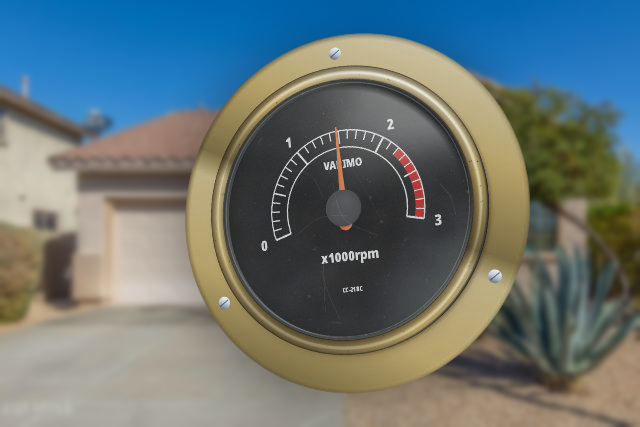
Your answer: 1500 rpm
